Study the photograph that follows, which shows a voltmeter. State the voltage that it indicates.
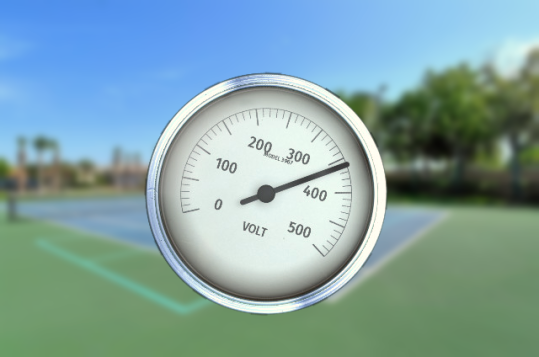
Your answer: 360 V
